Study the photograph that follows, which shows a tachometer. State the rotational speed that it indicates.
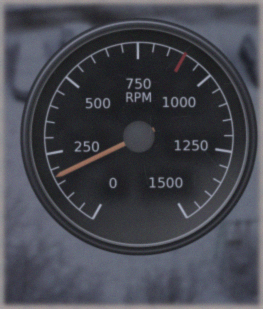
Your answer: 175 rpm
